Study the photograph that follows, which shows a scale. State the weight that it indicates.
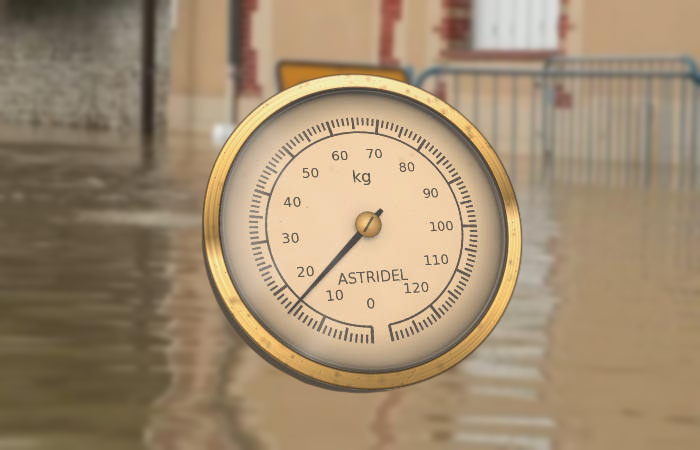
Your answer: 16 kg
